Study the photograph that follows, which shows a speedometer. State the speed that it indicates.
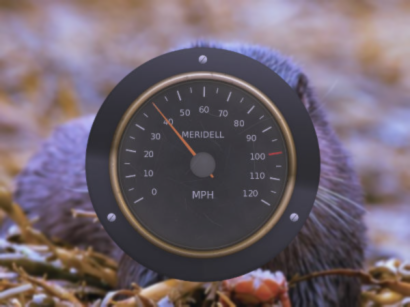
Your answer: 40 mph
